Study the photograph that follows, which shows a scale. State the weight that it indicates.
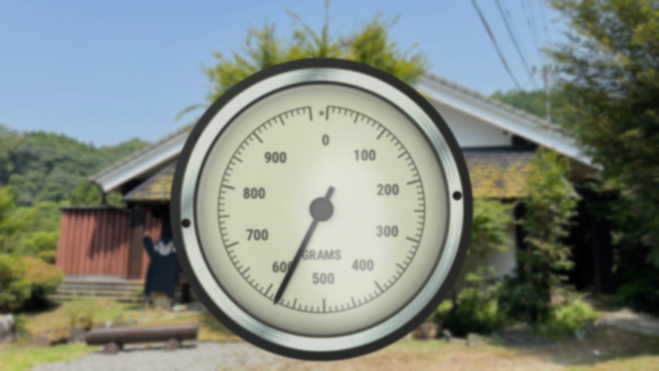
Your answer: 580 g
